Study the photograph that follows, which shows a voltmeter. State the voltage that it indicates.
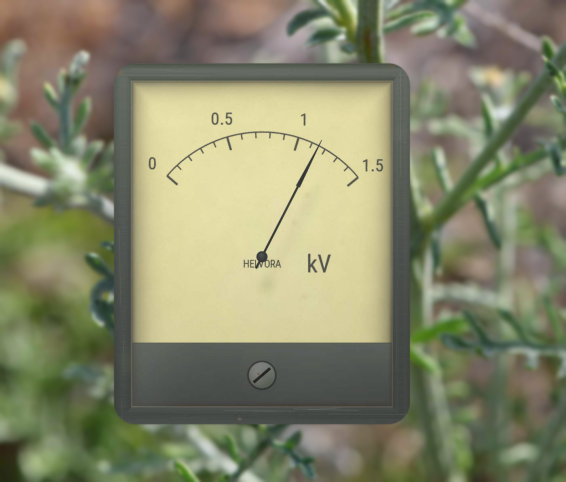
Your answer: 1.15 kV
